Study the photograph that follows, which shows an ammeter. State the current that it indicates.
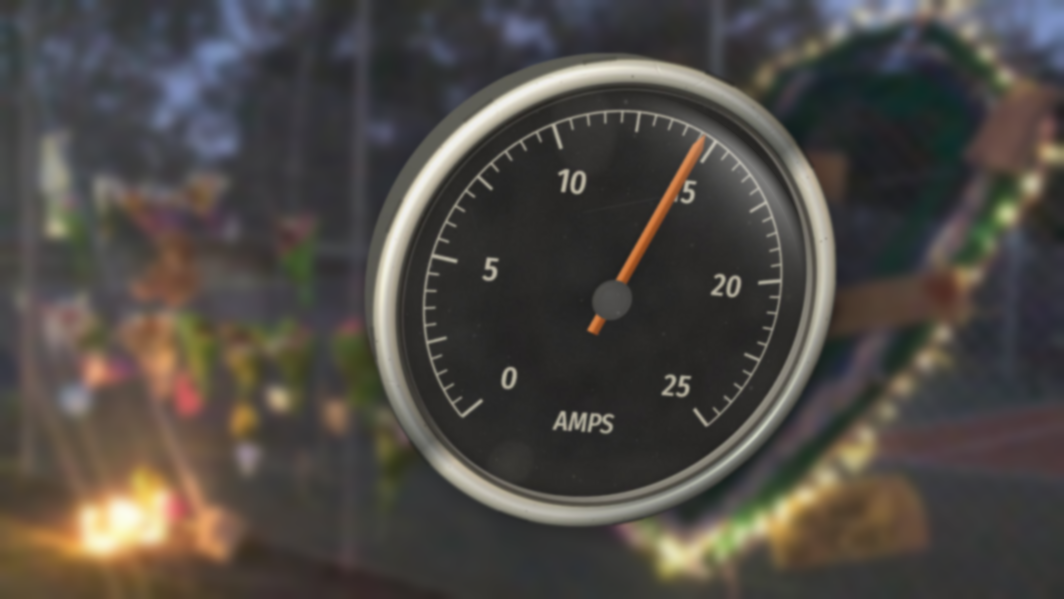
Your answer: 14.5 A
